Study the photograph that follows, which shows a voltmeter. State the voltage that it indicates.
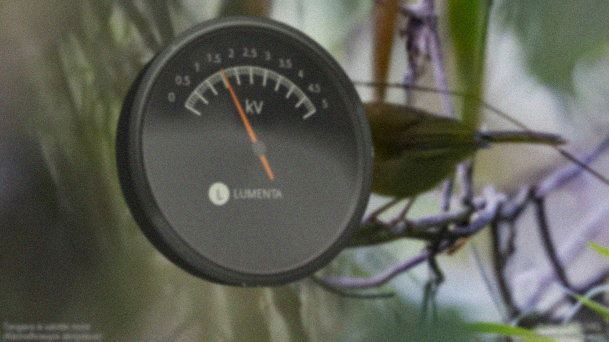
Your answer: 1.5 kV
